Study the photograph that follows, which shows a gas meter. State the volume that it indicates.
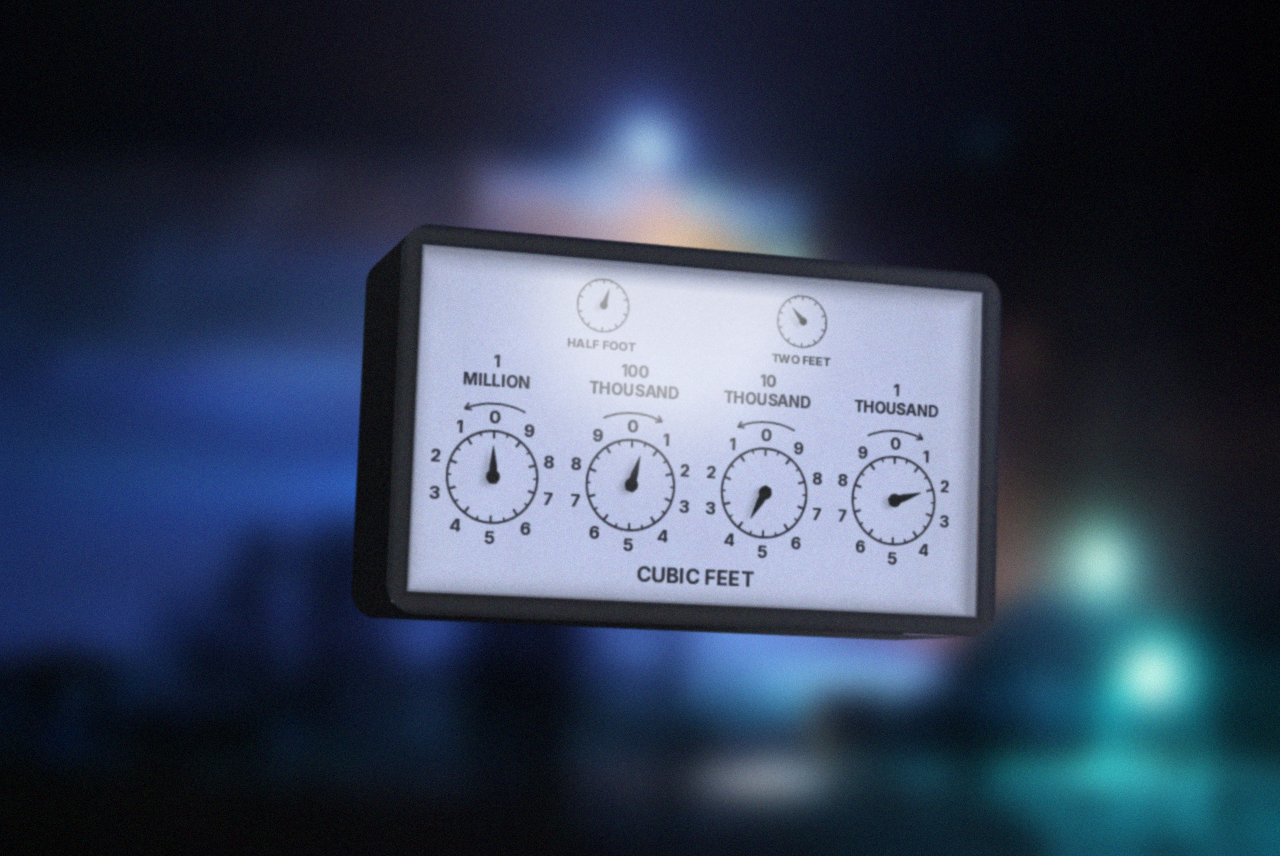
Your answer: 4200 ft³
